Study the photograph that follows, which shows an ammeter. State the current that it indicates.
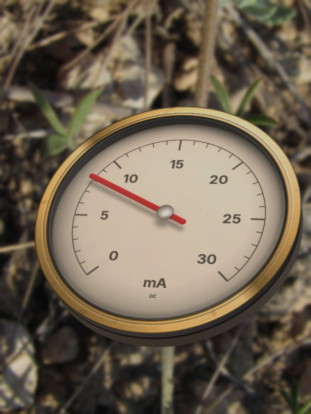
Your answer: 8 mA
